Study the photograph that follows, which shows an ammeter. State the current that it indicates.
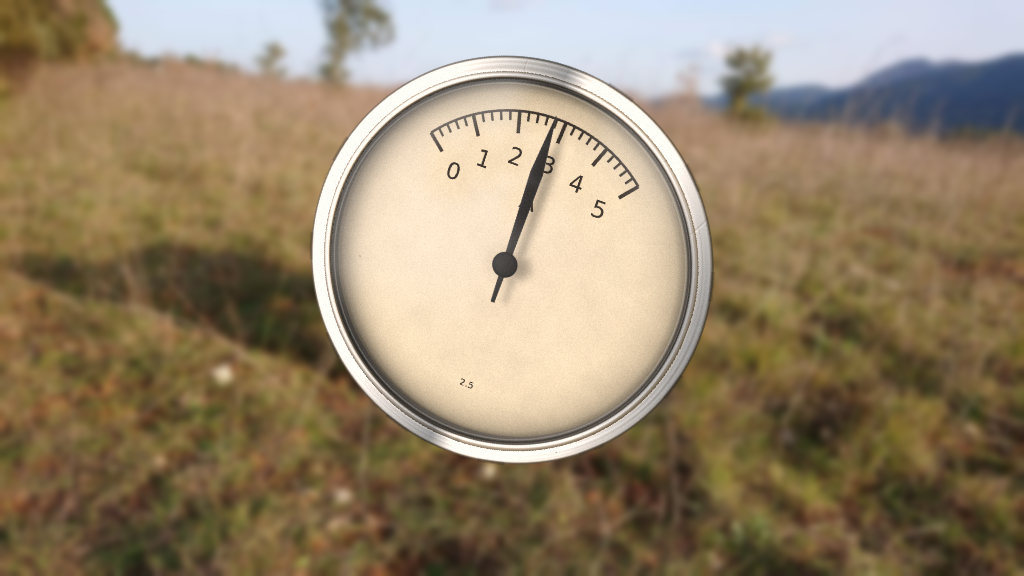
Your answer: 2.8 A
